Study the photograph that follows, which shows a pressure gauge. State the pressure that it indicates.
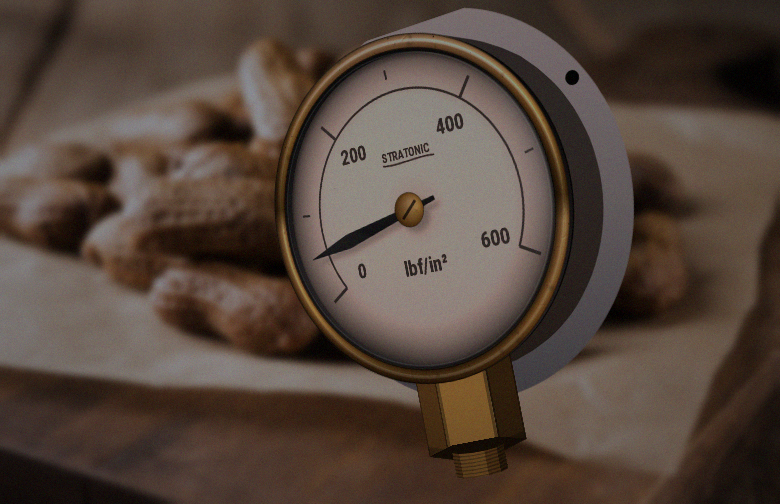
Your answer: 50 psi
